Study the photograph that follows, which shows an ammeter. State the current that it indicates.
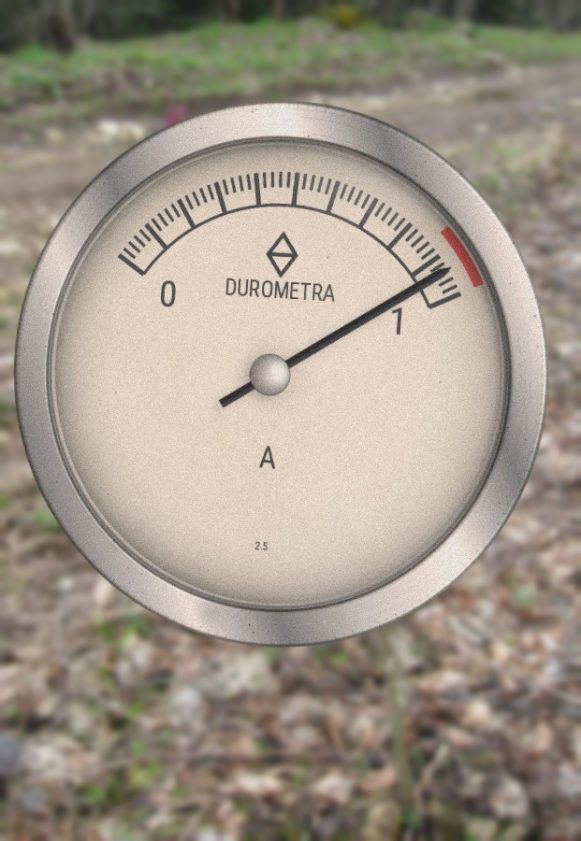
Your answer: 0.94 A
